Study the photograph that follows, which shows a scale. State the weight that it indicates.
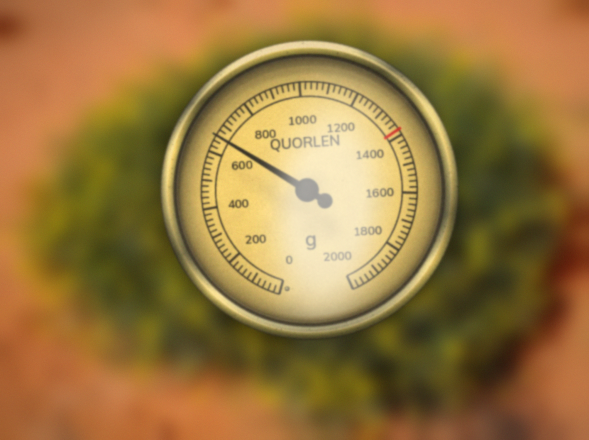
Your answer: 660 g
